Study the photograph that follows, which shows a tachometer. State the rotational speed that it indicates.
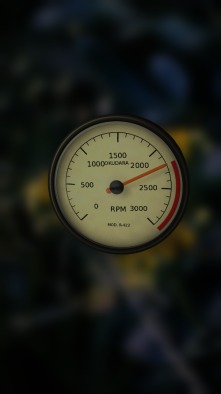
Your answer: 2200 rpm
